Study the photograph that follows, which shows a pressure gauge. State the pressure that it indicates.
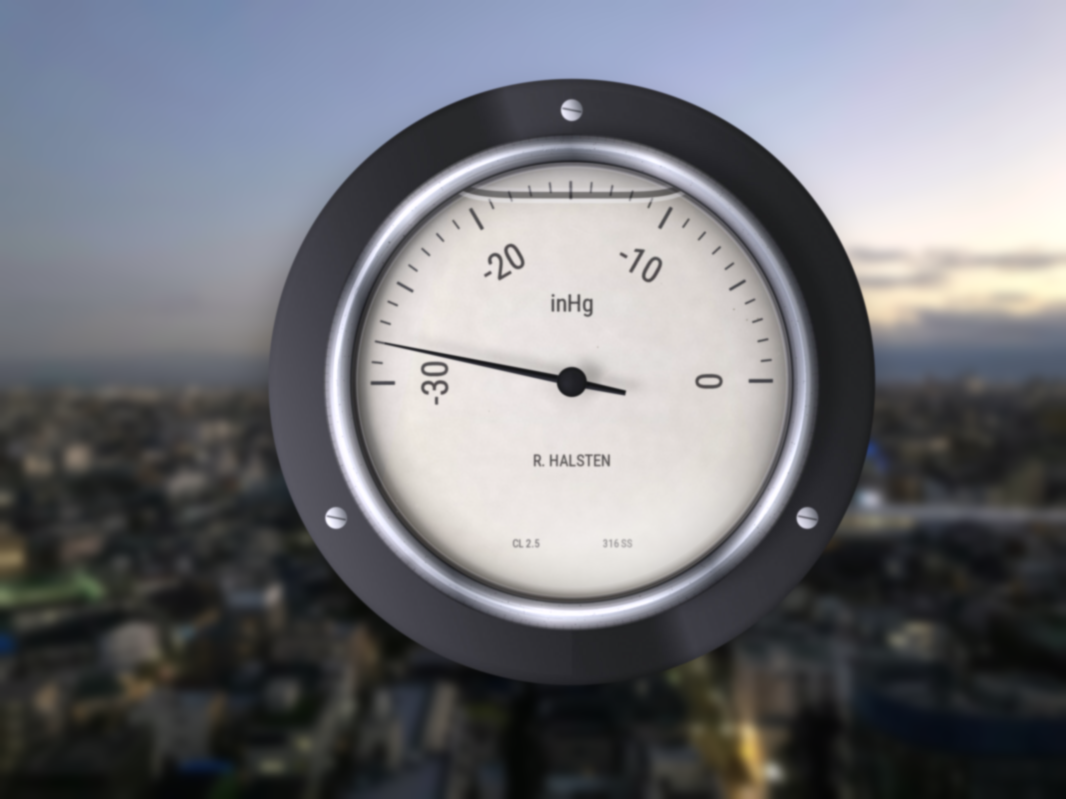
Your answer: -28 inHg
